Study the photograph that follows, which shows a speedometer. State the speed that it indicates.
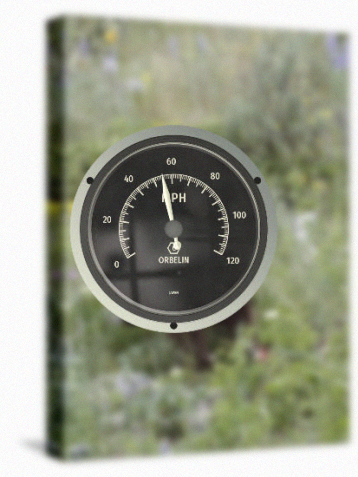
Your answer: 55 mph
